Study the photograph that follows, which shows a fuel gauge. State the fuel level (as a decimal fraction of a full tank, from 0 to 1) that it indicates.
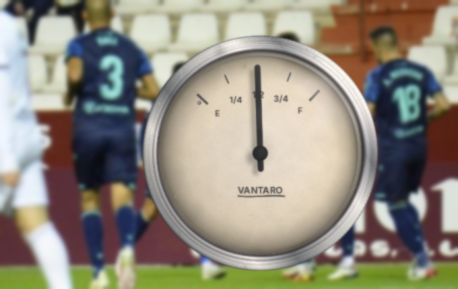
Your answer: 0.5
